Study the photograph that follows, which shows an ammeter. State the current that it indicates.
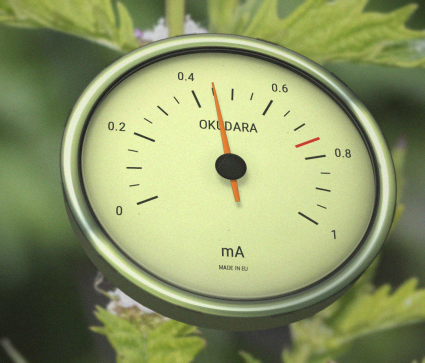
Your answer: 0.45 mA
